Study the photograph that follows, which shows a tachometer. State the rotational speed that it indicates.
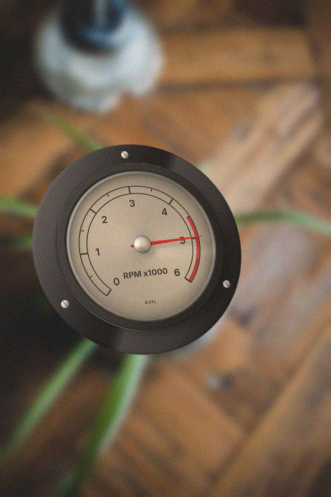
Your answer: 5000 rpm
